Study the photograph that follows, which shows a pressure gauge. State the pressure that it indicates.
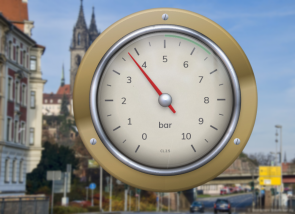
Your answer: 3.75 bar
